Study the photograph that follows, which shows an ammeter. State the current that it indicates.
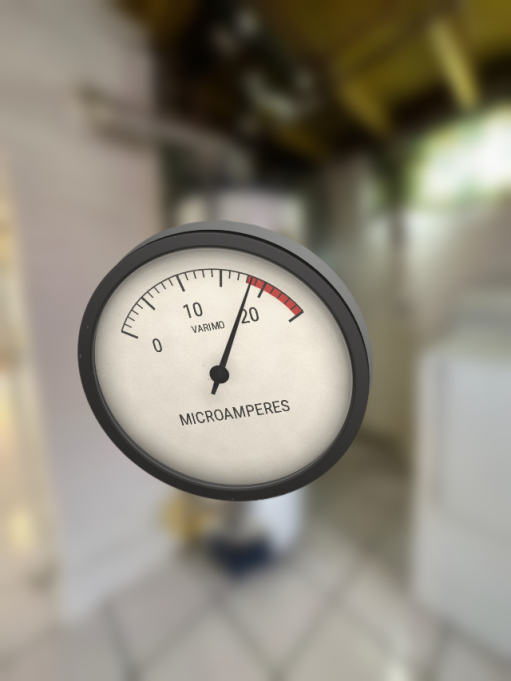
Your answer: 18.5 µA
